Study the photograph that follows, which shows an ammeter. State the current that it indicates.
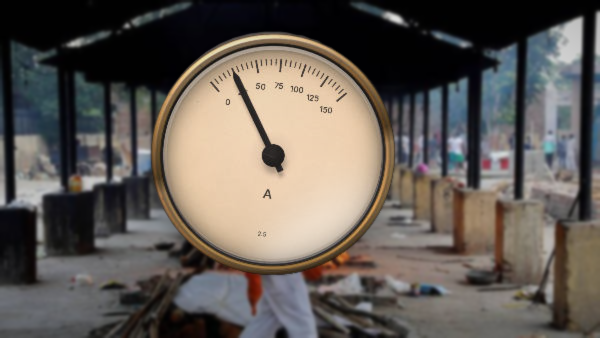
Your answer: 25 A
